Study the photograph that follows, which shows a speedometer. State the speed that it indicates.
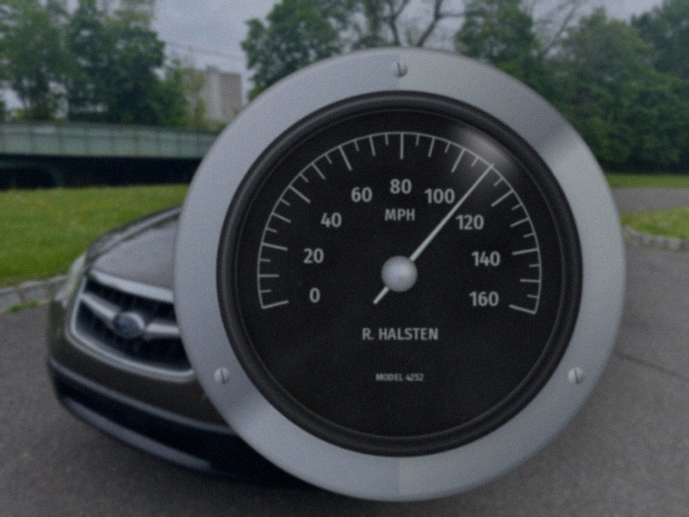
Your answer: 110 mph
